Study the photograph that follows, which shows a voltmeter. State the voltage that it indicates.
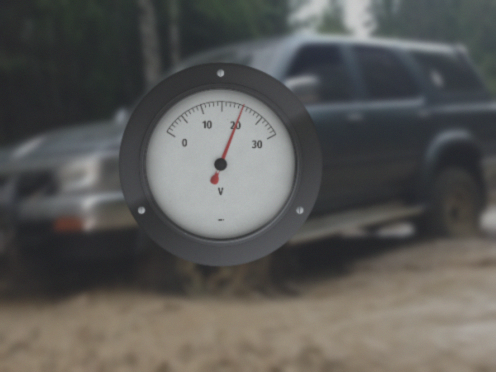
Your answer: 20 V
